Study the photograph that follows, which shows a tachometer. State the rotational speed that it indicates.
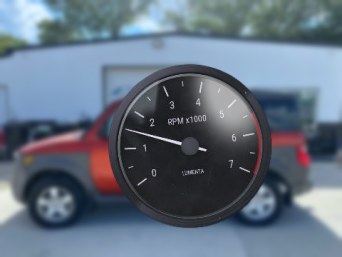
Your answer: 1500 rpm
